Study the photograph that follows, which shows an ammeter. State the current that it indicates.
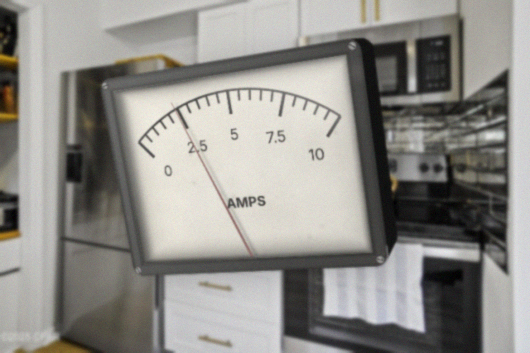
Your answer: 2.5 A
